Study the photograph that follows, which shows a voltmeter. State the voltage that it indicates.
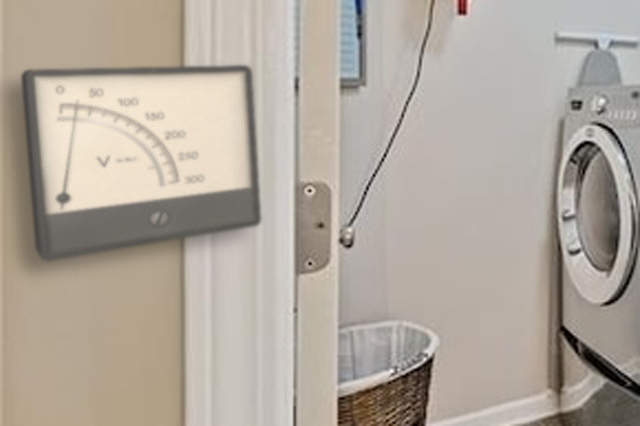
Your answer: 25 V
